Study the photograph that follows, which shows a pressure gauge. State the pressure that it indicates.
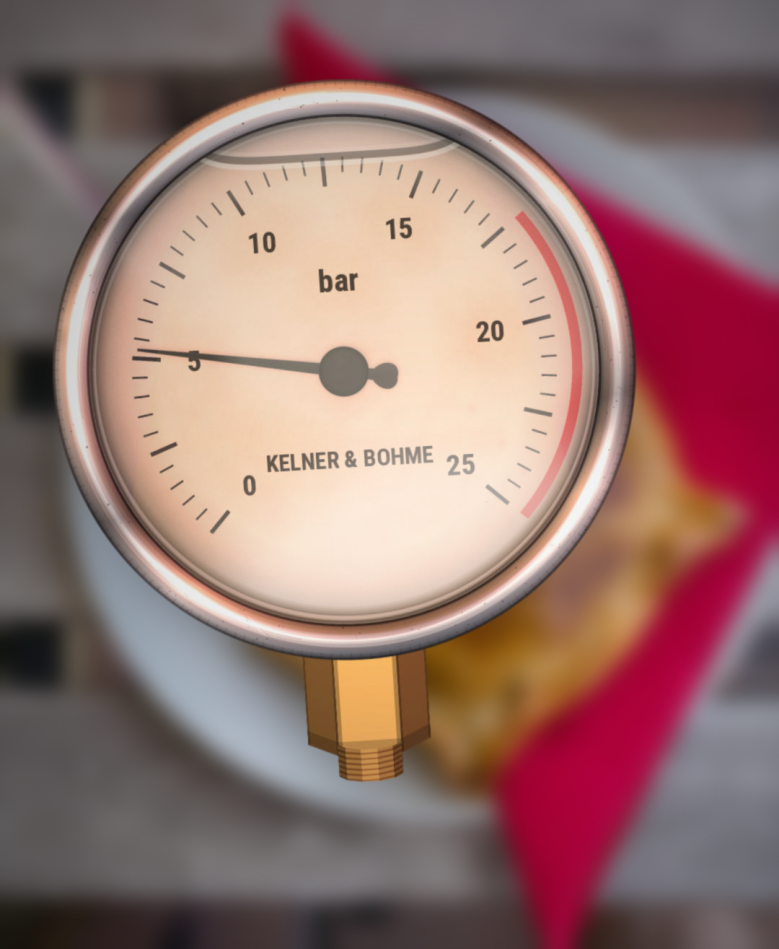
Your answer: 5.25 bar
